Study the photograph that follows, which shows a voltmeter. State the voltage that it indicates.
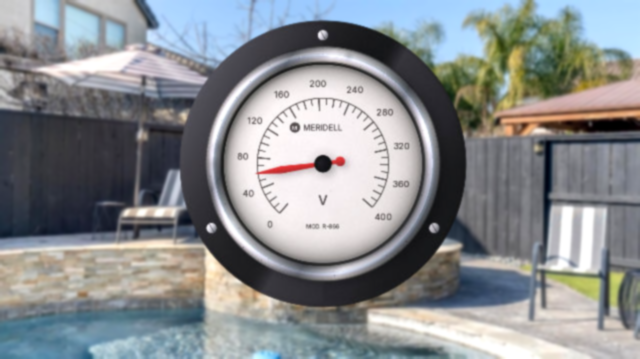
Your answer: 60 V
